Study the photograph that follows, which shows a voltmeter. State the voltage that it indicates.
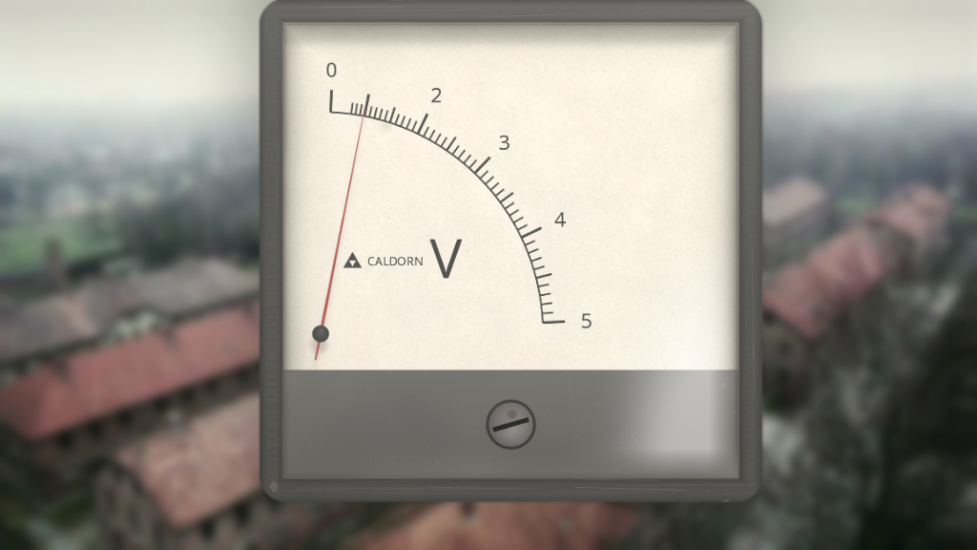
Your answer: 1 V
